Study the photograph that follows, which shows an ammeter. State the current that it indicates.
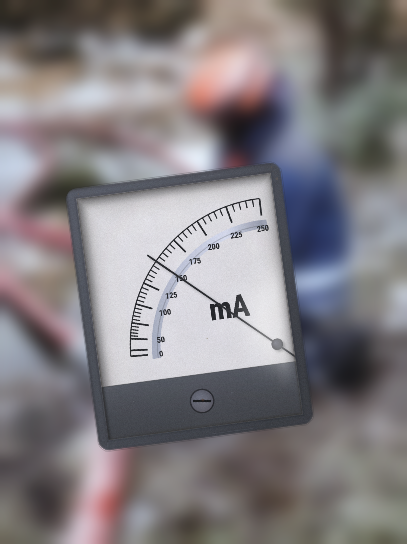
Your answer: 150 mA
